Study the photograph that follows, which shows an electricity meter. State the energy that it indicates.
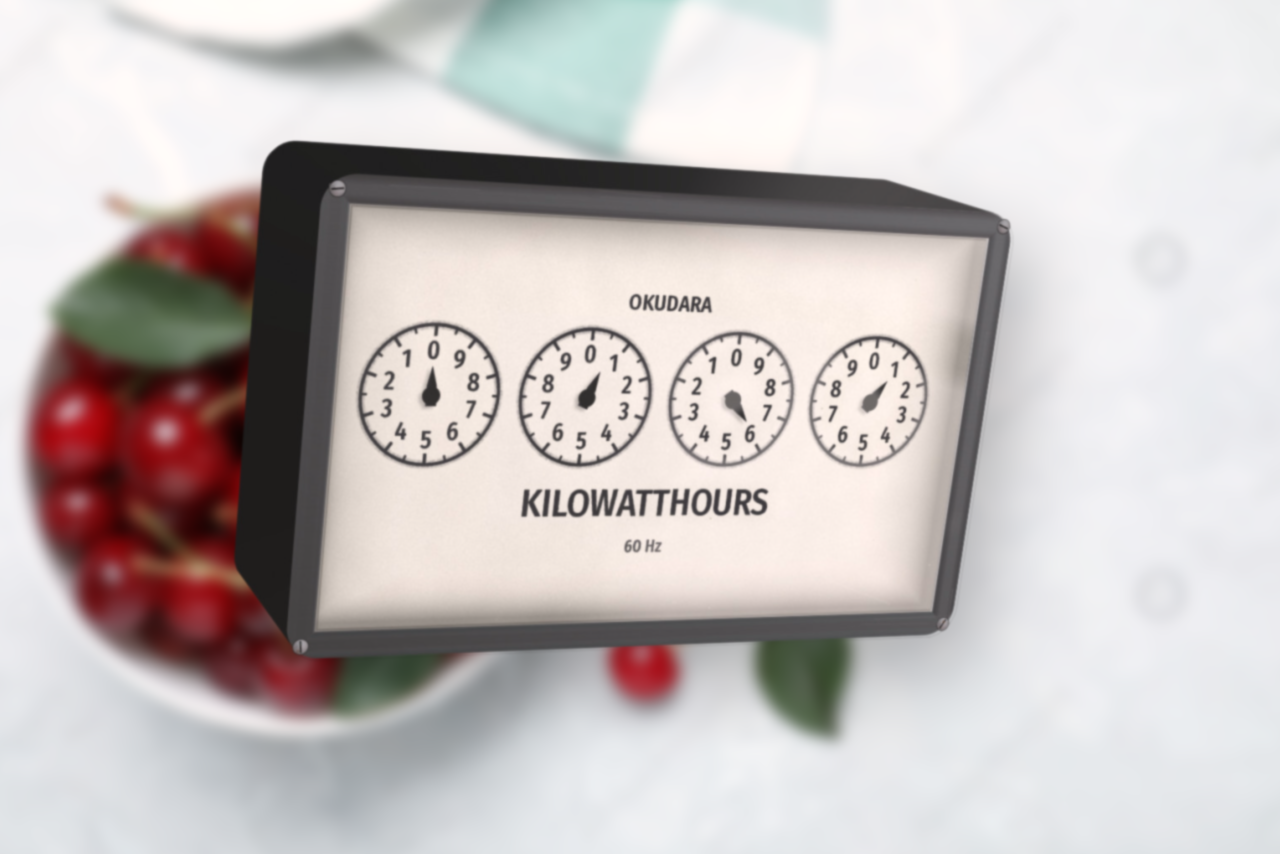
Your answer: 61 kWh
